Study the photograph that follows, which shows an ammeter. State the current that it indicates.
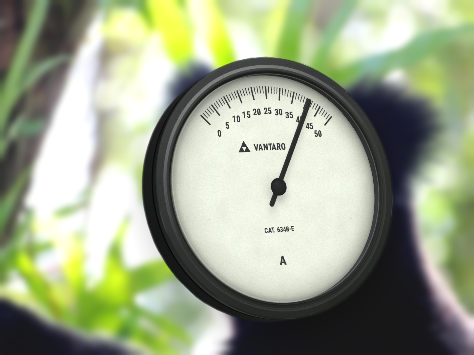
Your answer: 40 A
